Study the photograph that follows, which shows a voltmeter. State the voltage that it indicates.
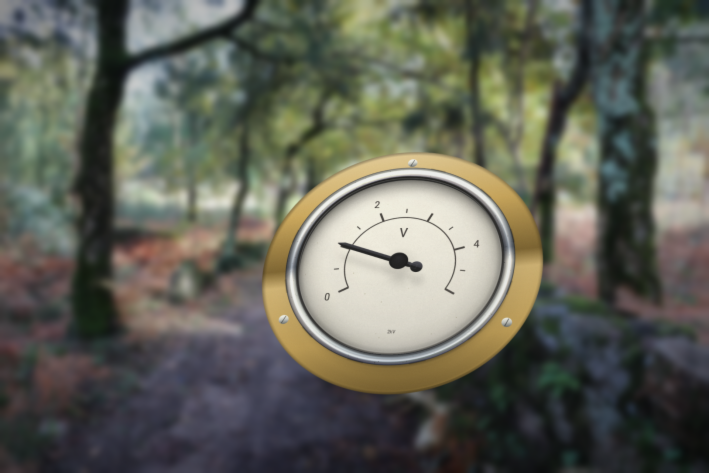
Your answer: 1 V
